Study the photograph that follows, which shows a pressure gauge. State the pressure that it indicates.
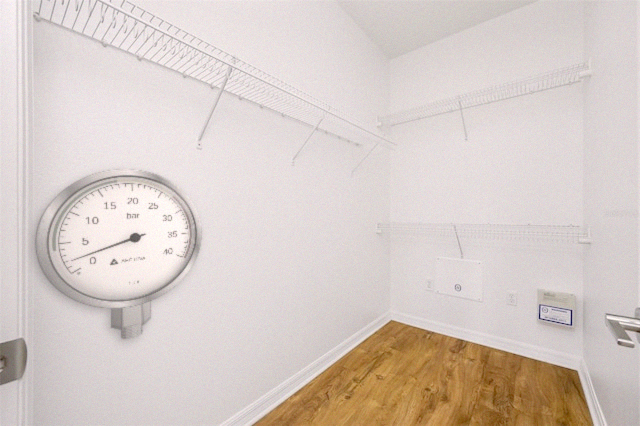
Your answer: 2 bar
